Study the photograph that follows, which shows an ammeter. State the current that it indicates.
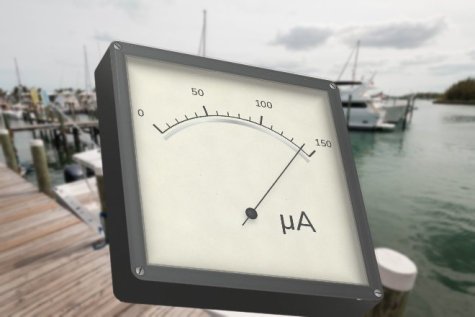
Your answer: 140 µA
